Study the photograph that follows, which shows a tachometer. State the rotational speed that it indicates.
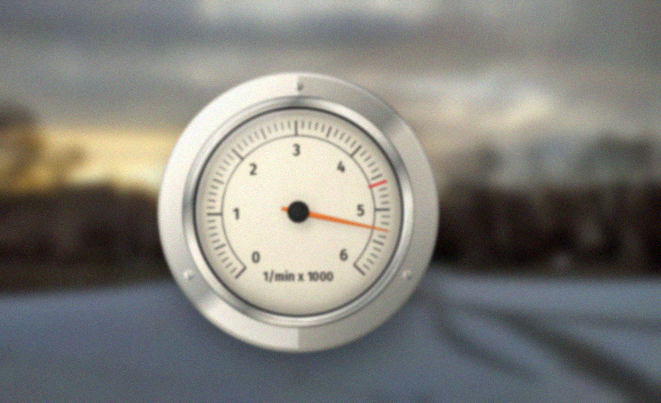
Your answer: 5300 rpm
